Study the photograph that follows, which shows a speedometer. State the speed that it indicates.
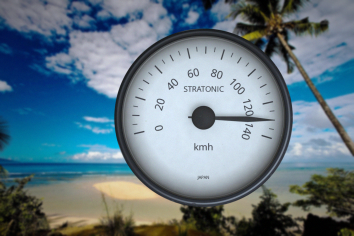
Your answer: 130 km/h
